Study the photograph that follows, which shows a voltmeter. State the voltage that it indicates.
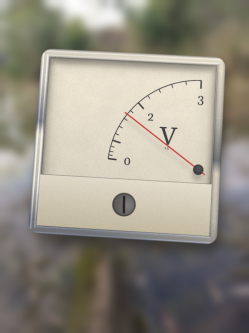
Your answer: 1.7 V
